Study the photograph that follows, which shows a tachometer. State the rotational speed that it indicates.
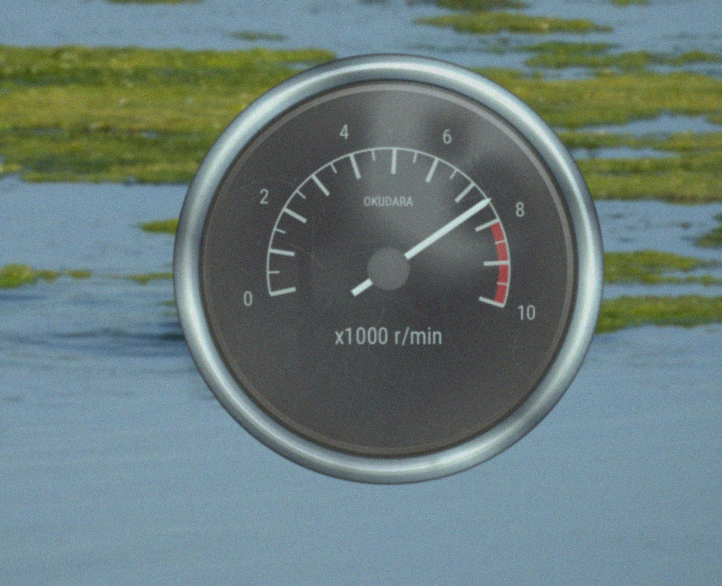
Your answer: 7500 rpm
